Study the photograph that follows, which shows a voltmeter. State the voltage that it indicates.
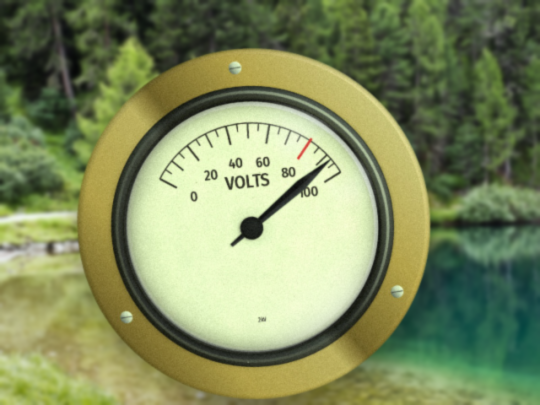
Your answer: 92.5 V
